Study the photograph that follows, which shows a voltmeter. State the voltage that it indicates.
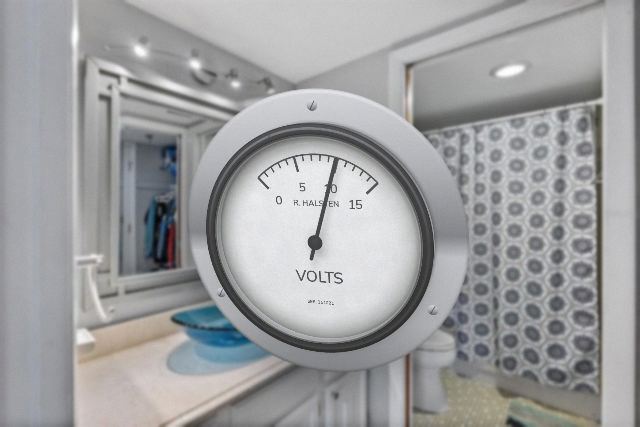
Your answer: 10 V
